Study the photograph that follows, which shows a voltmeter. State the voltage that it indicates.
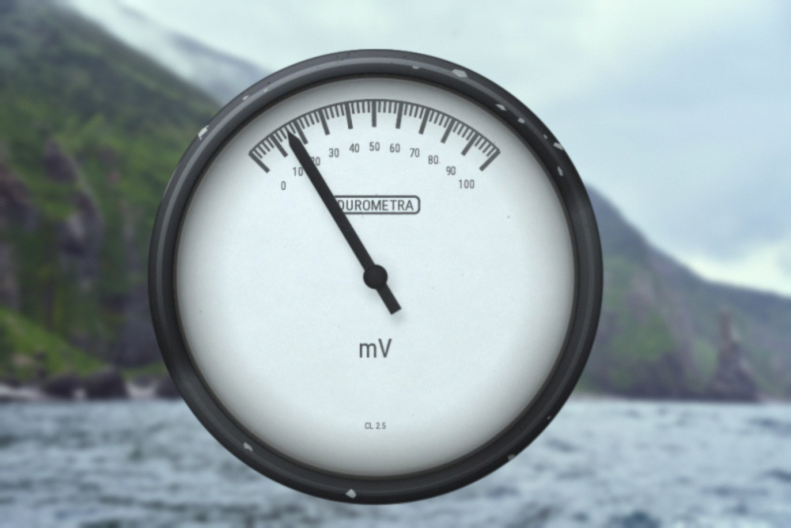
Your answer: 16 mV
